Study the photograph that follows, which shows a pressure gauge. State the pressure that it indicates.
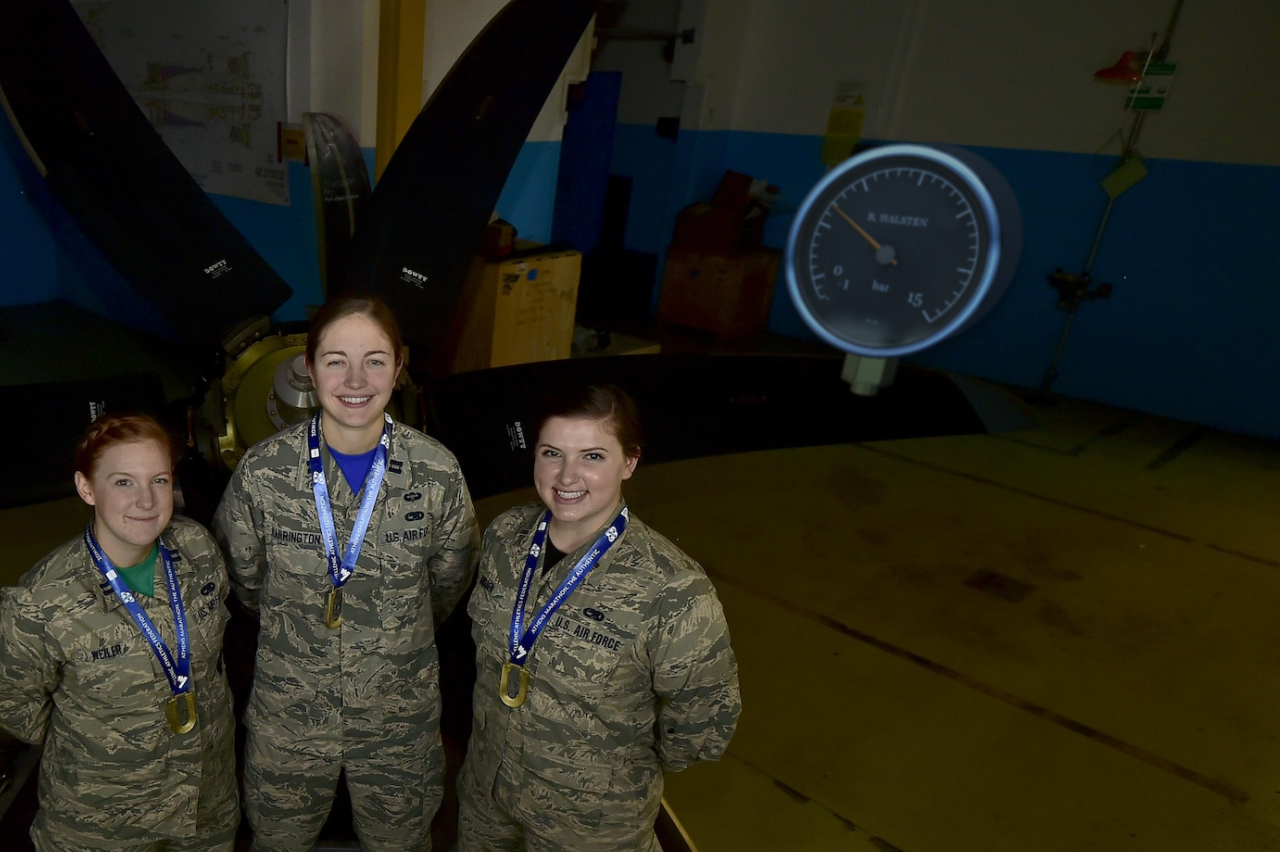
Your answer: 3.5 bar
